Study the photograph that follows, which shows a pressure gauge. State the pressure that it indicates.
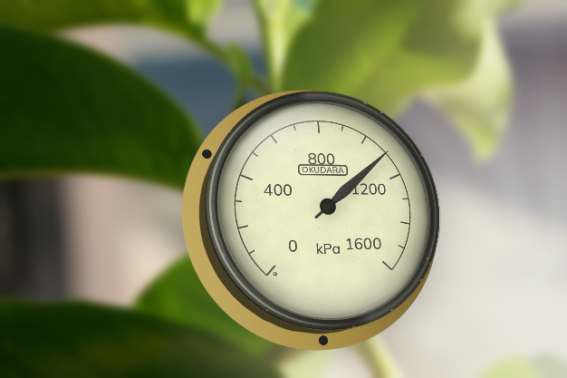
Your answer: 1100 kPa
